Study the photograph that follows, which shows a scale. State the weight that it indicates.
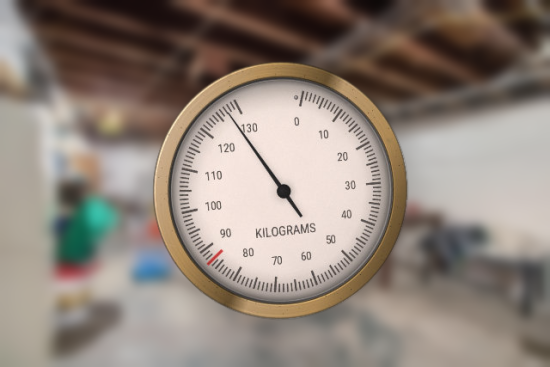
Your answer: 127 kg
